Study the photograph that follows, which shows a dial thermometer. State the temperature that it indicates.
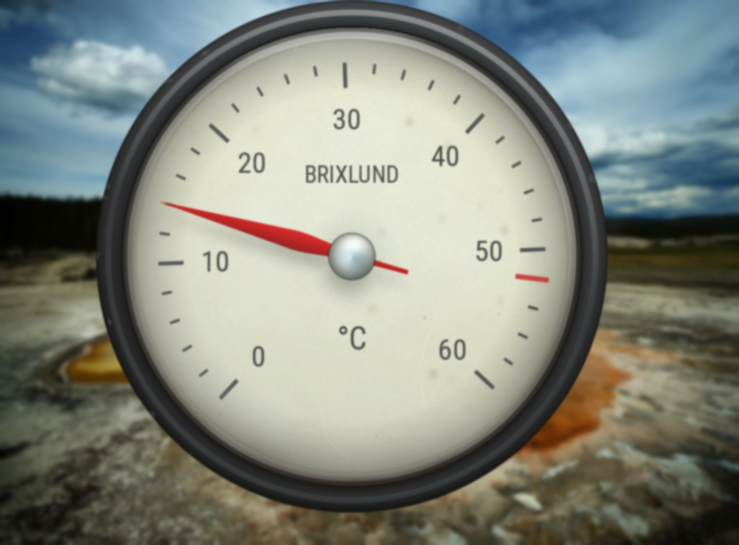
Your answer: 14 °C
